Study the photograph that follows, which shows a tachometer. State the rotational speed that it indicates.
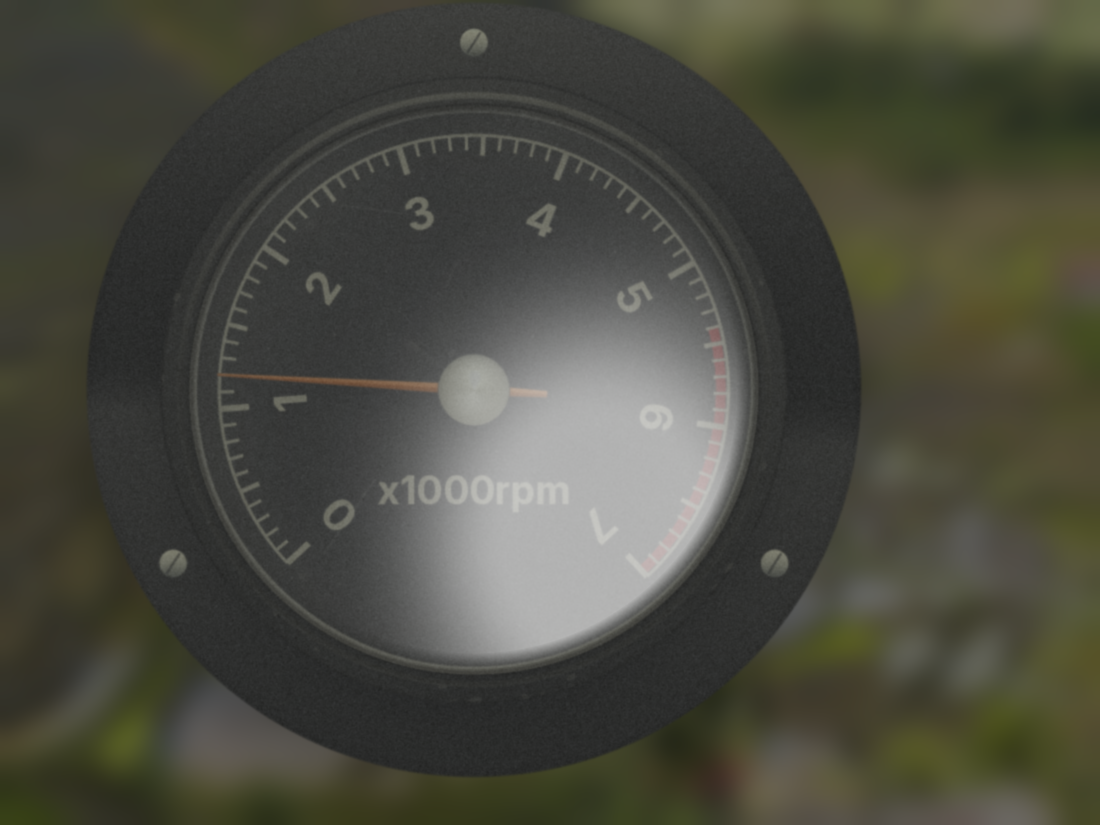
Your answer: 1200 rpm
